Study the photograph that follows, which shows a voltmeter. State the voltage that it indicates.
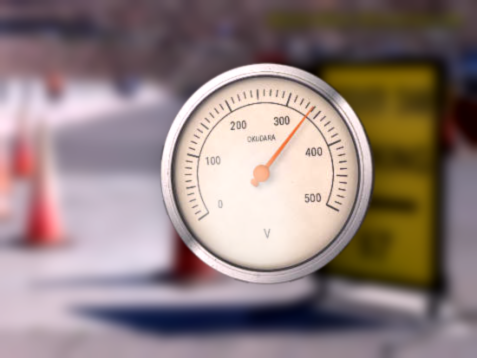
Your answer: 340 V
